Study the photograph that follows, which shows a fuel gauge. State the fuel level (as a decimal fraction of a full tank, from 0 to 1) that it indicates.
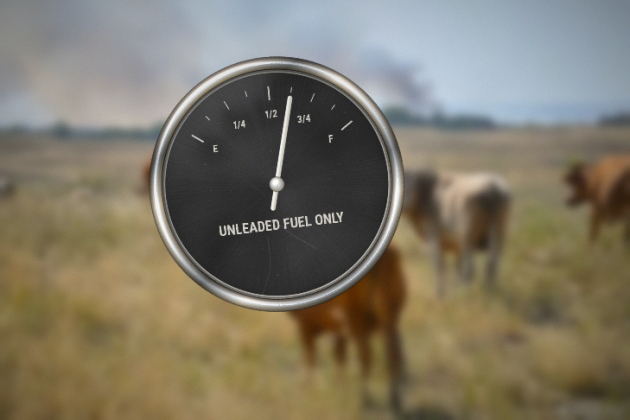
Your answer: 0.625
